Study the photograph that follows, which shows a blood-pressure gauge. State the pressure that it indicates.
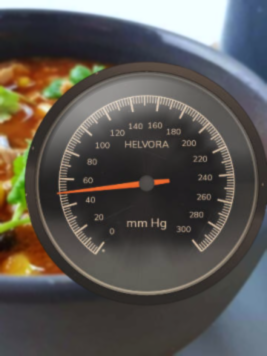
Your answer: 50 mmHg
